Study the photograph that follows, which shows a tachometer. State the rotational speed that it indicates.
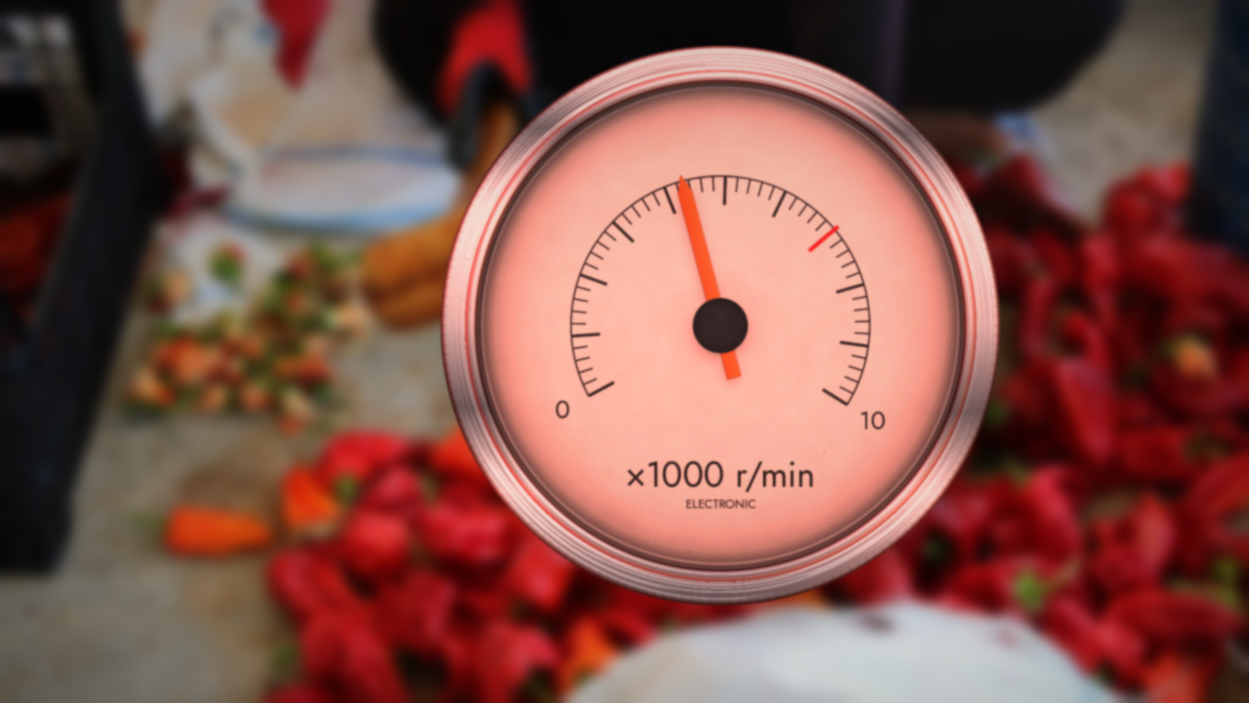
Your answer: 4300 rpm
